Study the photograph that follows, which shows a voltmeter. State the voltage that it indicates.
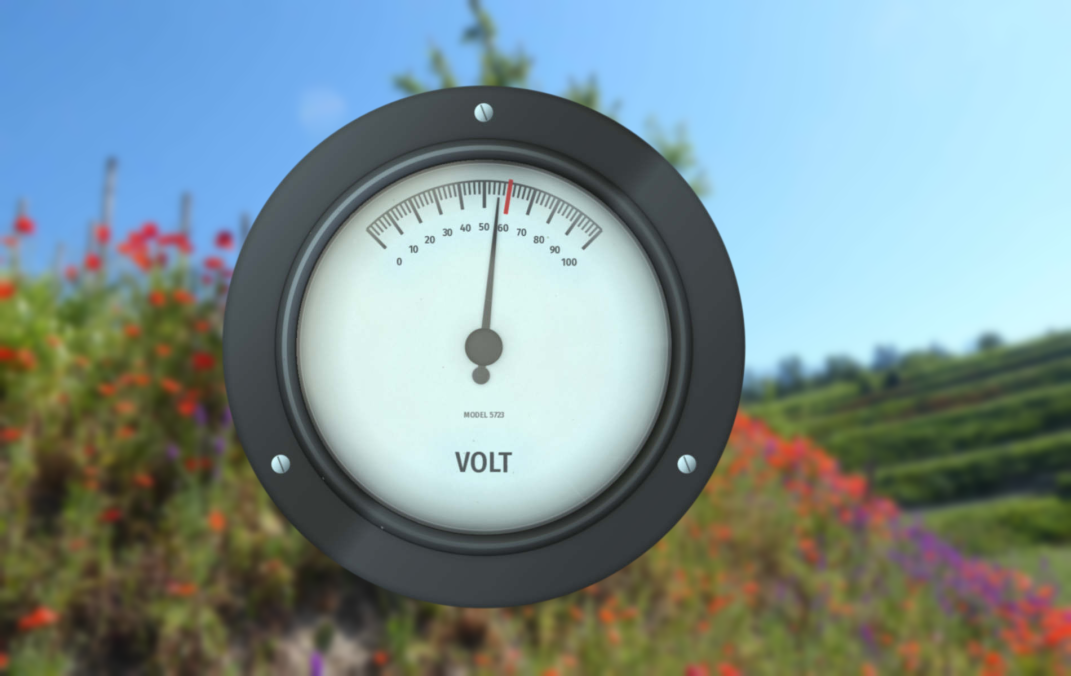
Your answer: 56 V
